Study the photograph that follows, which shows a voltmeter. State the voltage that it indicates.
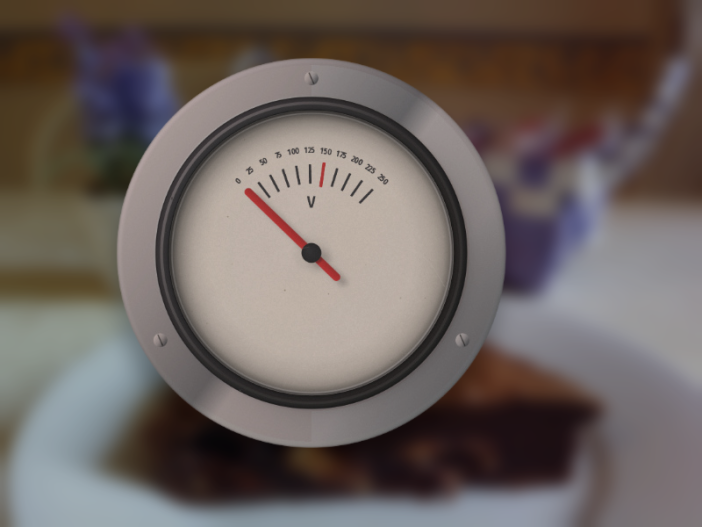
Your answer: 0 V
